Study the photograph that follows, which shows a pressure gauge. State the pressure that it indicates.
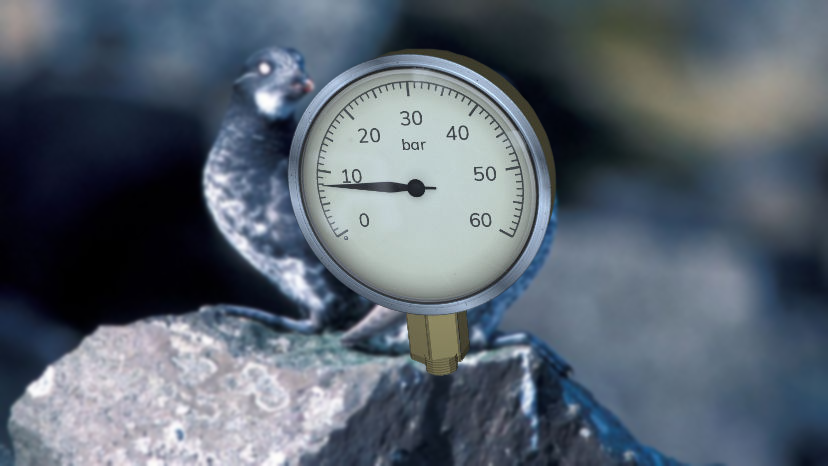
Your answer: 8 bar
